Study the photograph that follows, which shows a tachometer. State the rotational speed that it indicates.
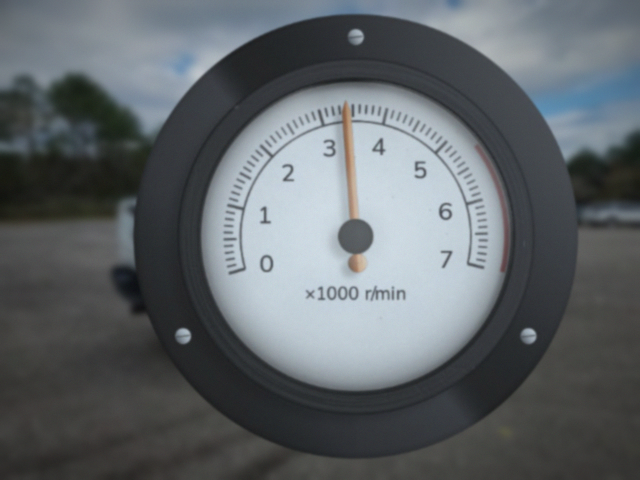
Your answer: 3400 rpm
